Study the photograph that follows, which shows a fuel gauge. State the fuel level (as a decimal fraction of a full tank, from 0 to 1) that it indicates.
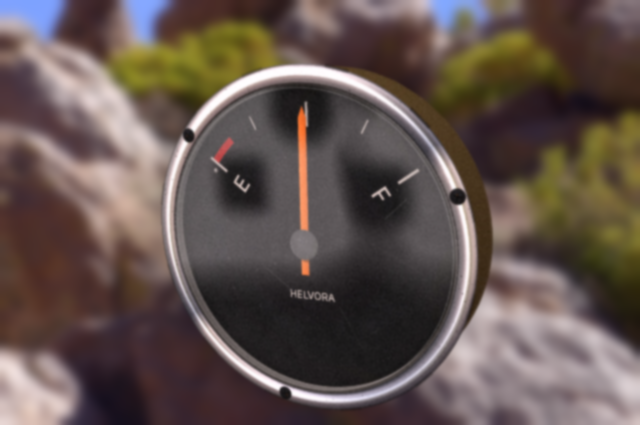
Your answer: 0.5
